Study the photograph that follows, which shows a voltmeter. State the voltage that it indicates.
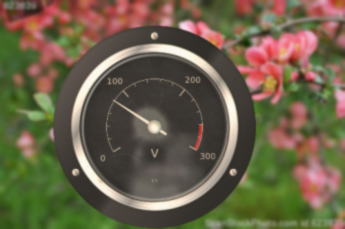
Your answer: 80 V
